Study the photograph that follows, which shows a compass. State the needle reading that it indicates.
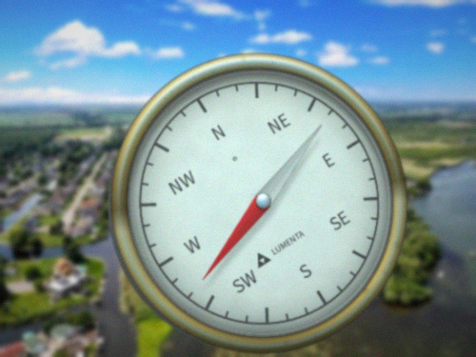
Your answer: 250 °
